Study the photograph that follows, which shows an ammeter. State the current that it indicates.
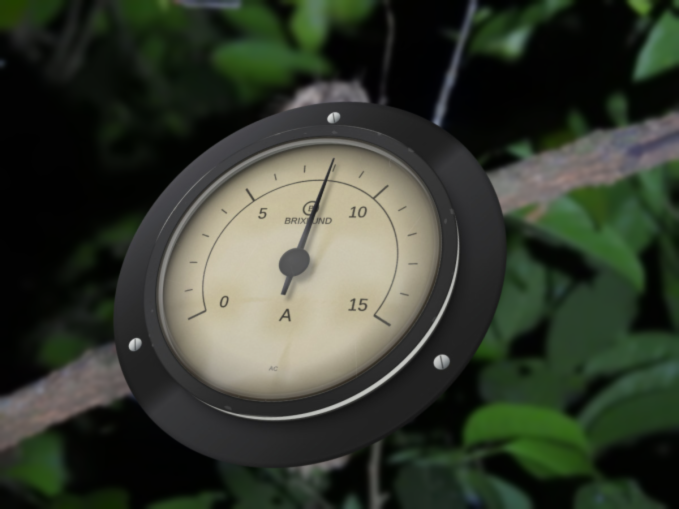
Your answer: 8 A
